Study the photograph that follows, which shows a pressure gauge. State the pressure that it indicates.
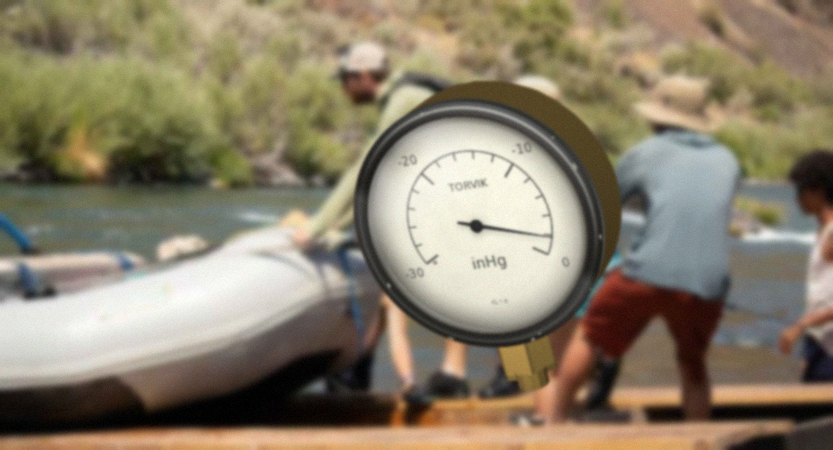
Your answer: -2 inHg
